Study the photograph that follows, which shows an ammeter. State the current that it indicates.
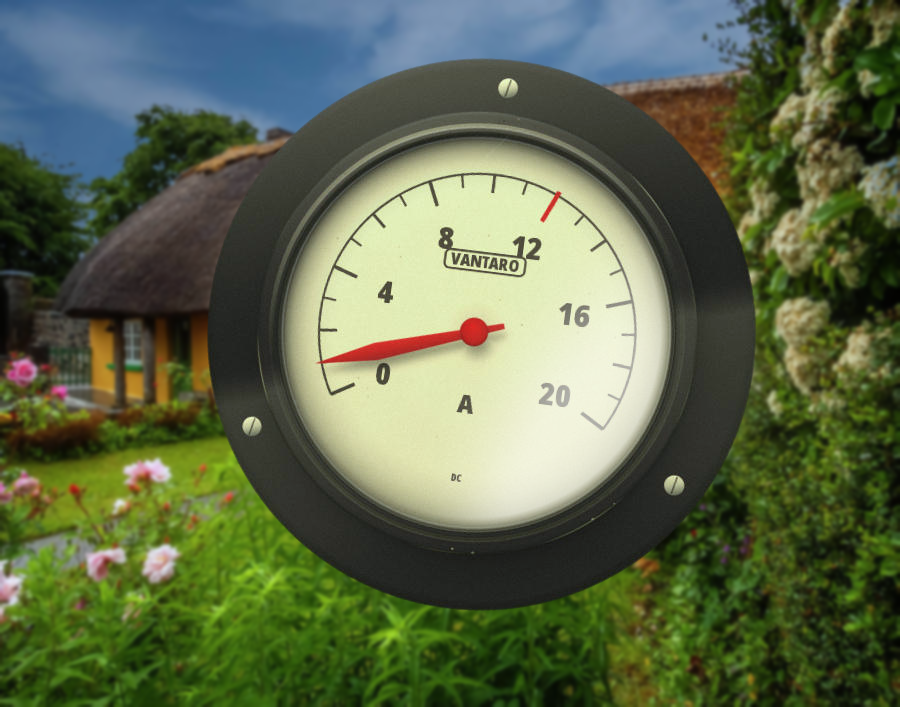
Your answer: 1 A
